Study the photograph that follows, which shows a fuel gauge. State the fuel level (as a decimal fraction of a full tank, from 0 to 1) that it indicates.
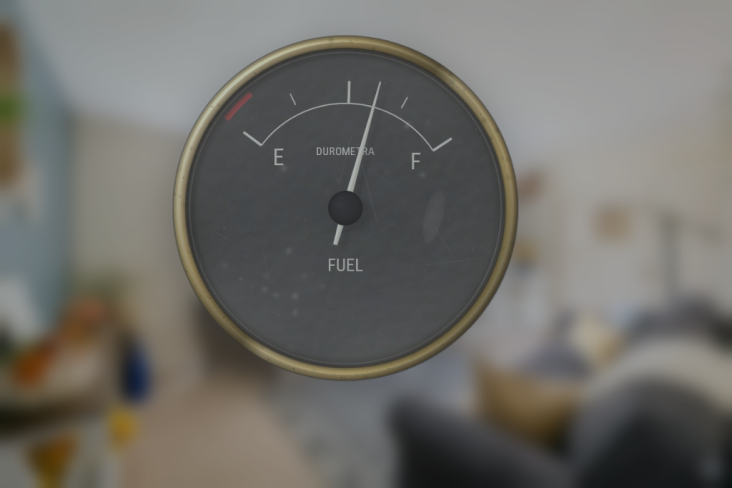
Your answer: 0.625
